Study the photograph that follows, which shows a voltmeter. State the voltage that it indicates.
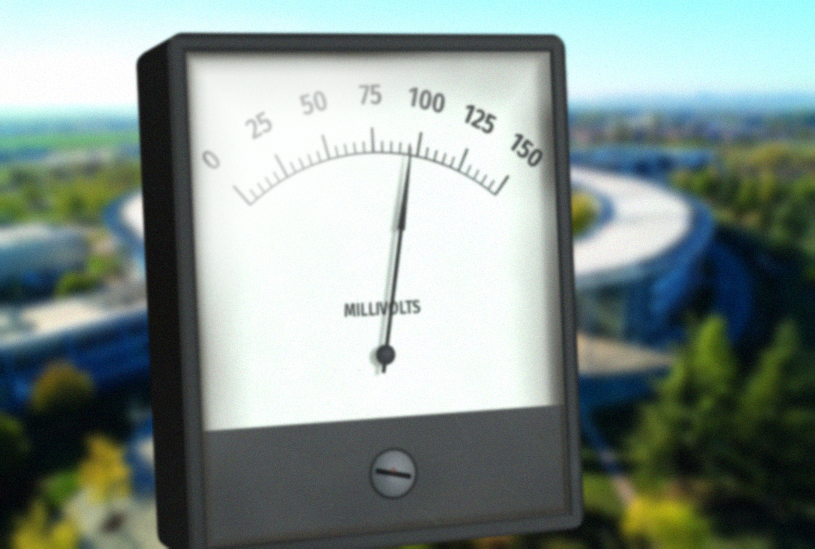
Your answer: 95 mV
